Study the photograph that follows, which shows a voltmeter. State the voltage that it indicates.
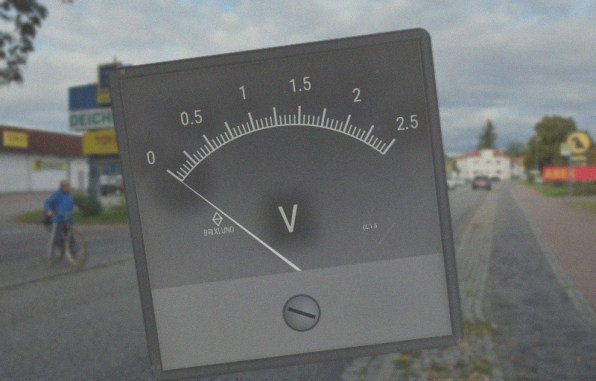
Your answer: 0 V
